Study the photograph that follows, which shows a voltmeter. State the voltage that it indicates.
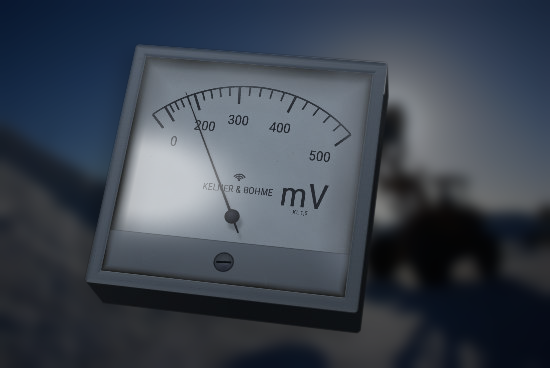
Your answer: 180 mV
